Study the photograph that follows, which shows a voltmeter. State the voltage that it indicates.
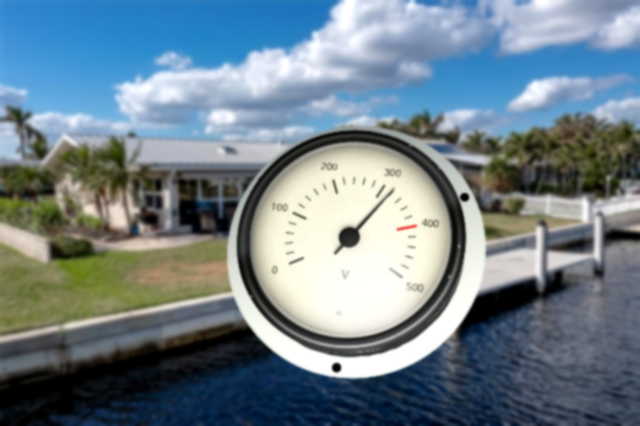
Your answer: 320 V
